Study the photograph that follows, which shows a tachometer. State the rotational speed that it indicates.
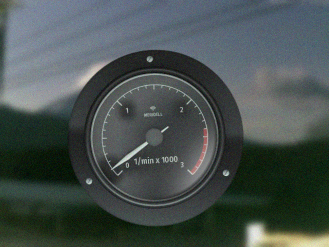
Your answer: 100 rpm
